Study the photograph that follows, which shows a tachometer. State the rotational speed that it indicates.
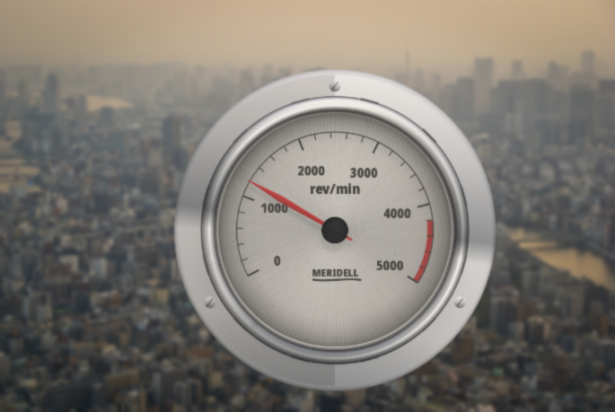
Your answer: 1200 rpm
